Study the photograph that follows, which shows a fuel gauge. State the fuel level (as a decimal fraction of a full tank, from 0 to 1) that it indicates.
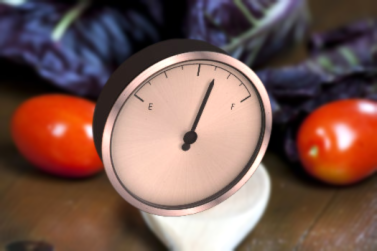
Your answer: 0.625
